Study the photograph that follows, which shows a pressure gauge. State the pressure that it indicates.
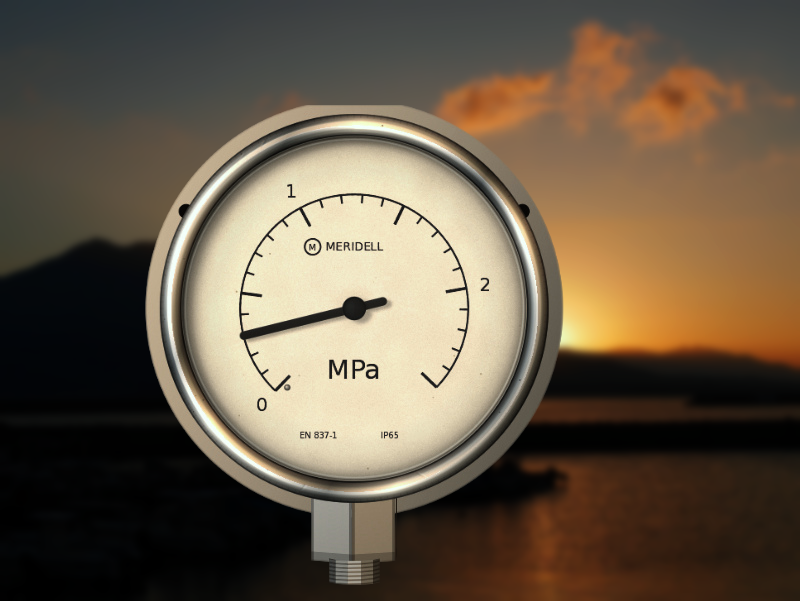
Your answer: 0.3 MPa
